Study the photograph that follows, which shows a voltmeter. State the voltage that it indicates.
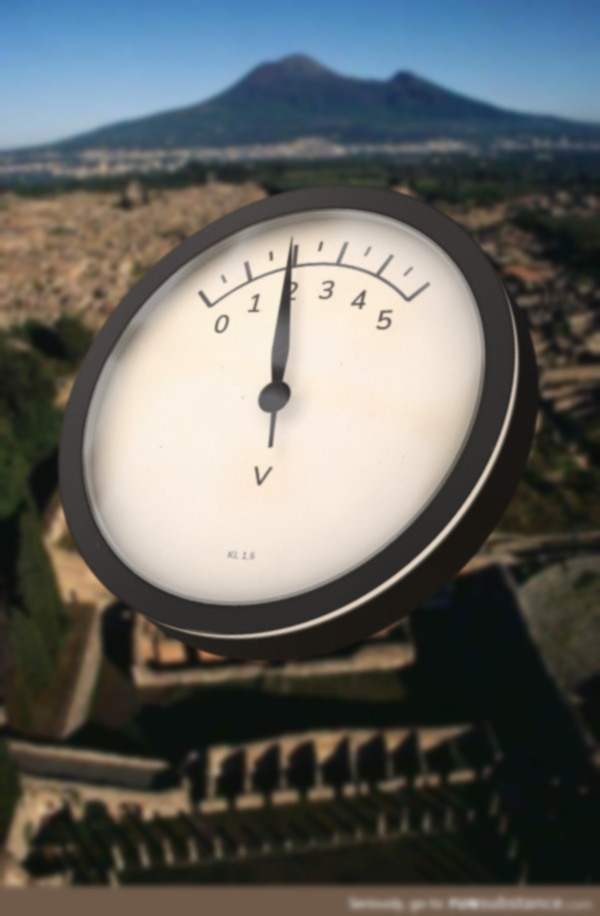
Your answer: 2 V
